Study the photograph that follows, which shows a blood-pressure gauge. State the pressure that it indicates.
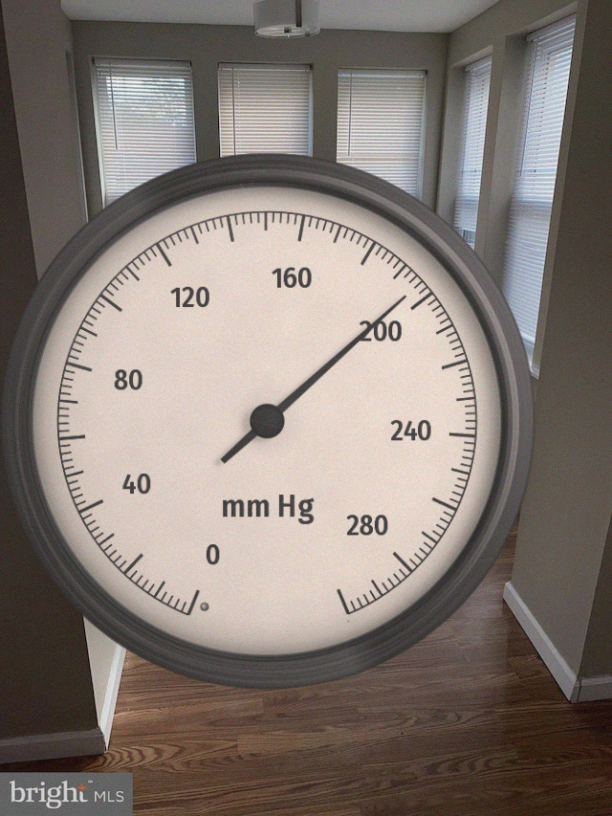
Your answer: 196 mmHg
